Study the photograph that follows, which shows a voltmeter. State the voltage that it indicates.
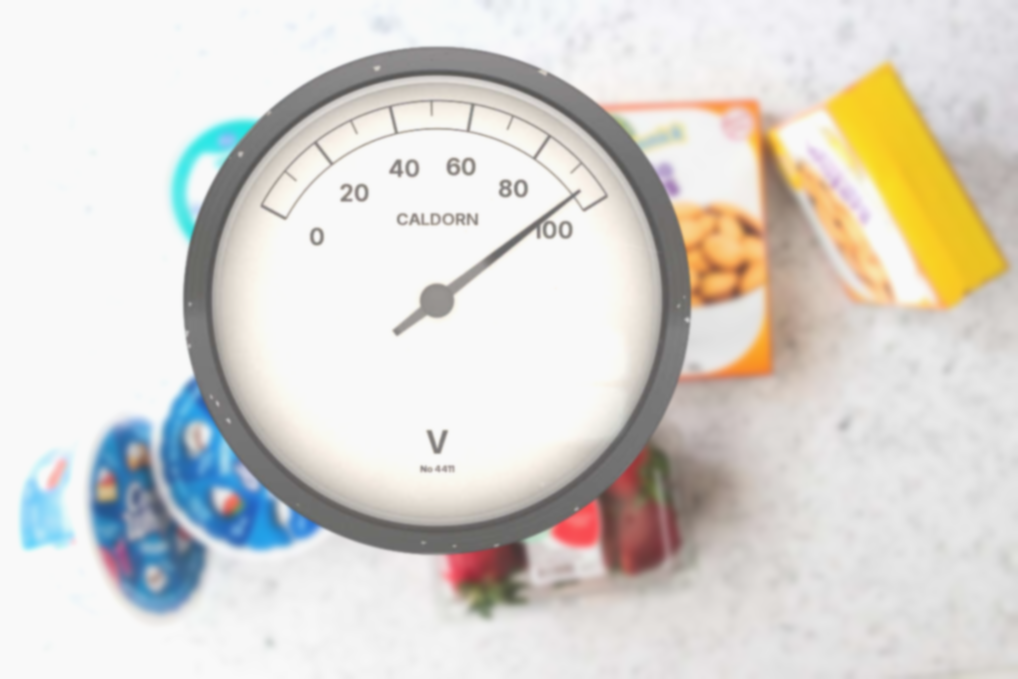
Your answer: 95 V
